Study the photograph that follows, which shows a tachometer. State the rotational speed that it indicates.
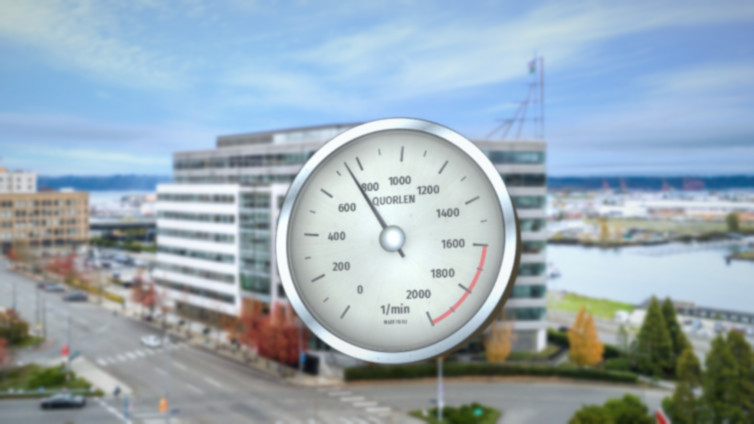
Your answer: 750 rpm
